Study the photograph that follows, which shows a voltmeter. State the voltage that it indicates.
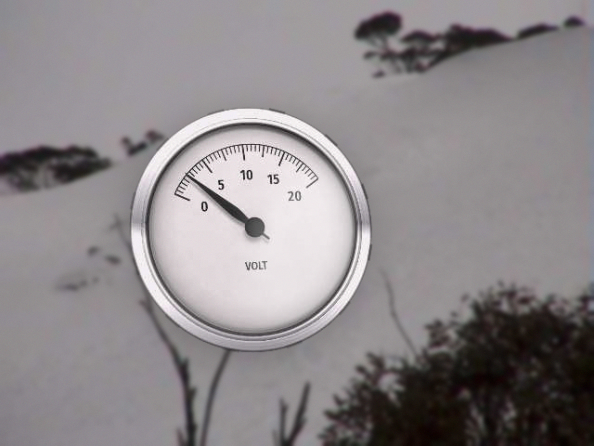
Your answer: 2.5 V
